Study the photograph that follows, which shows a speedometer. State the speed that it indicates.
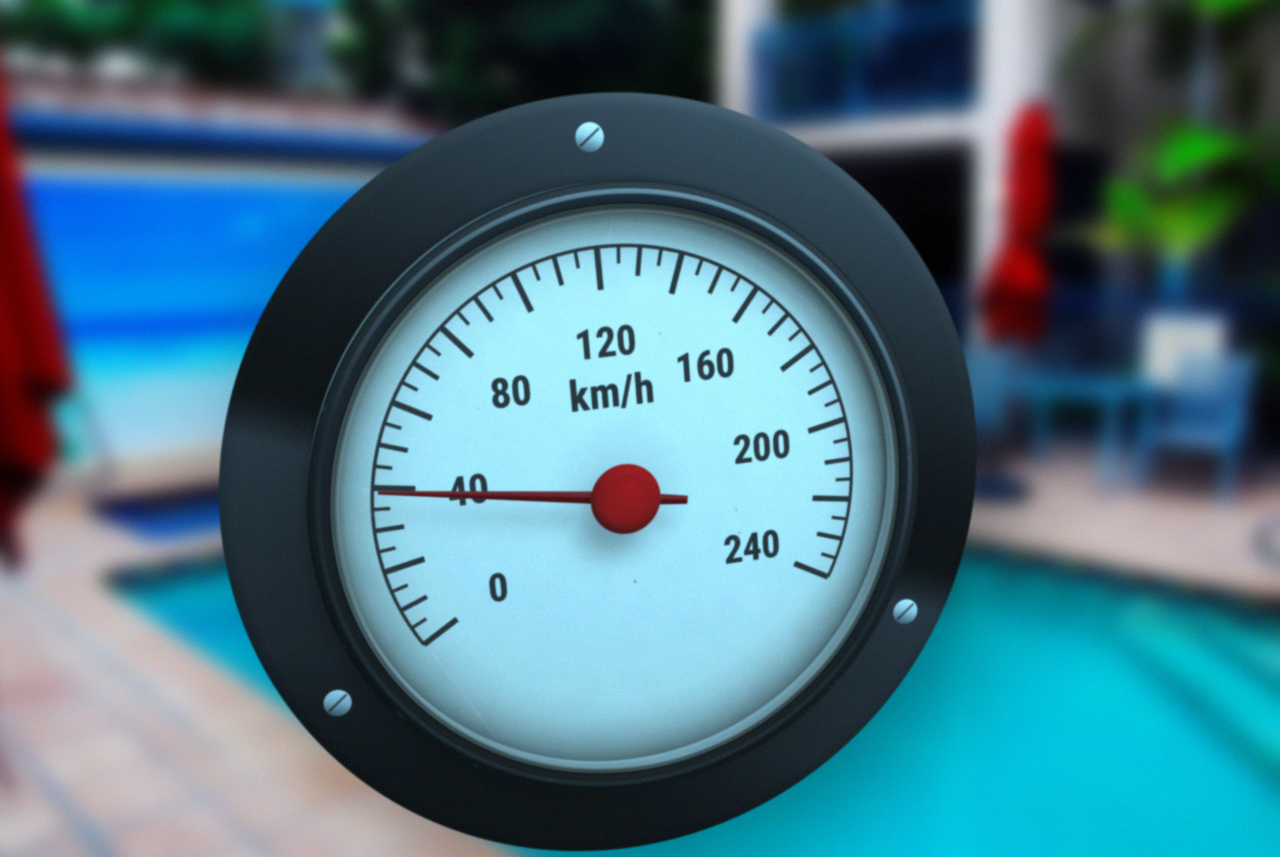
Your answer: 40 km/h
